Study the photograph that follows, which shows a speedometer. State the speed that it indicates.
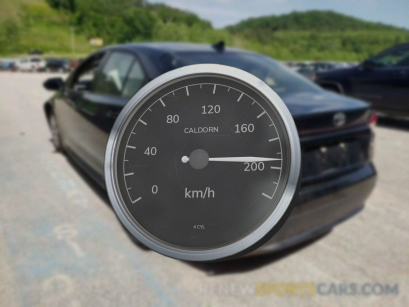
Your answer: 195 km/h
